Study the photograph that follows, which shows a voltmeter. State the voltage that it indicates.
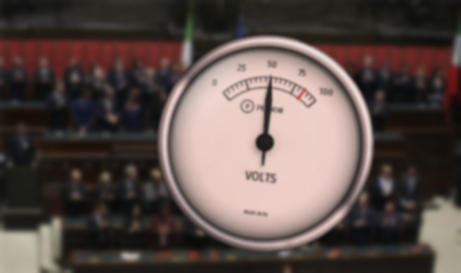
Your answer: 50 V
